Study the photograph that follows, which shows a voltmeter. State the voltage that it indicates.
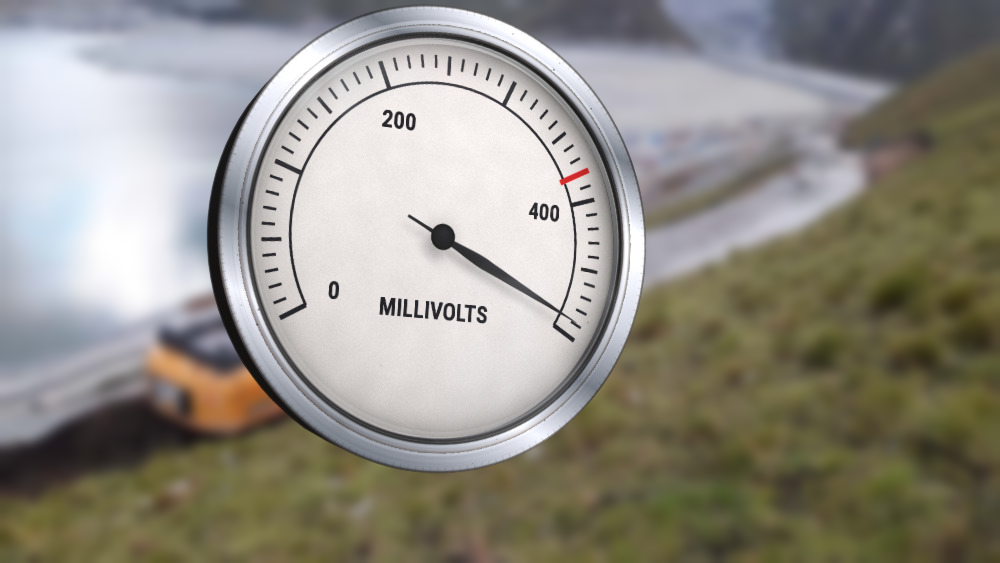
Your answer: 490 mV
